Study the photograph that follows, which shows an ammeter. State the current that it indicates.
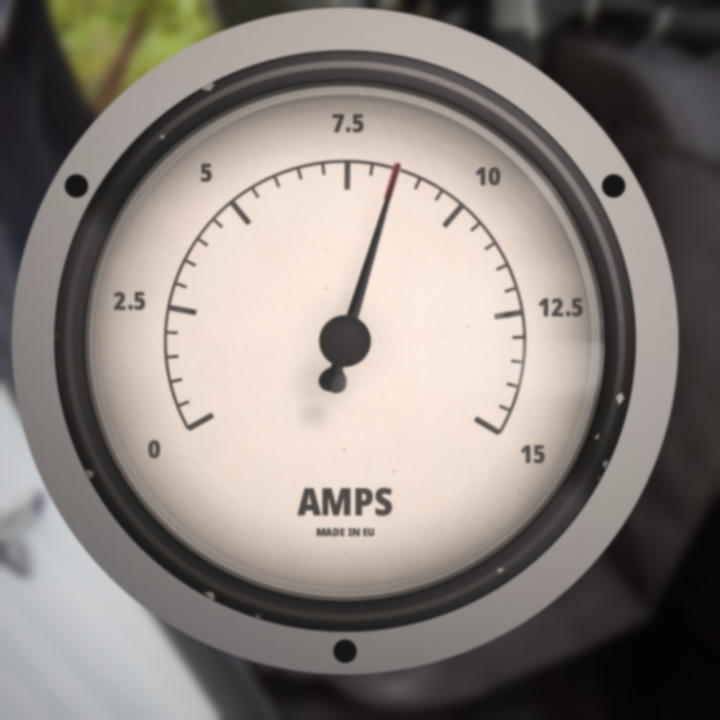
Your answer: 8.5 A
